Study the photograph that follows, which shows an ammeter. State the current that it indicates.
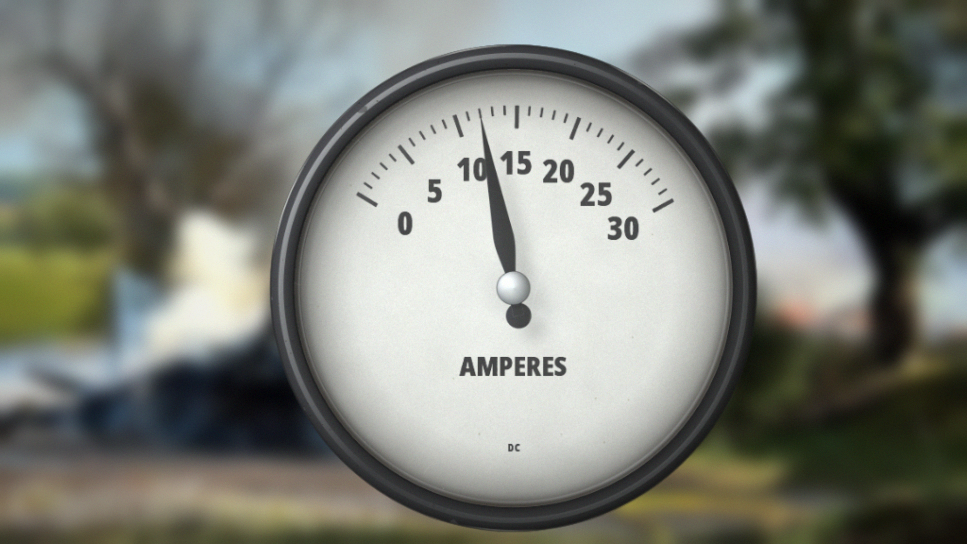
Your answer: 12 A
